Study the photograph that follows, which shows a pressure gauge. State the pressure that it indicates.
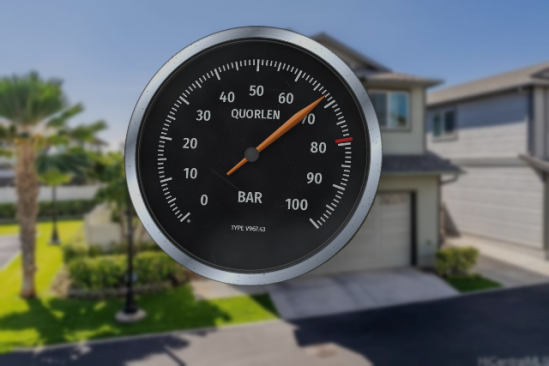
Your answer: 68 bar
